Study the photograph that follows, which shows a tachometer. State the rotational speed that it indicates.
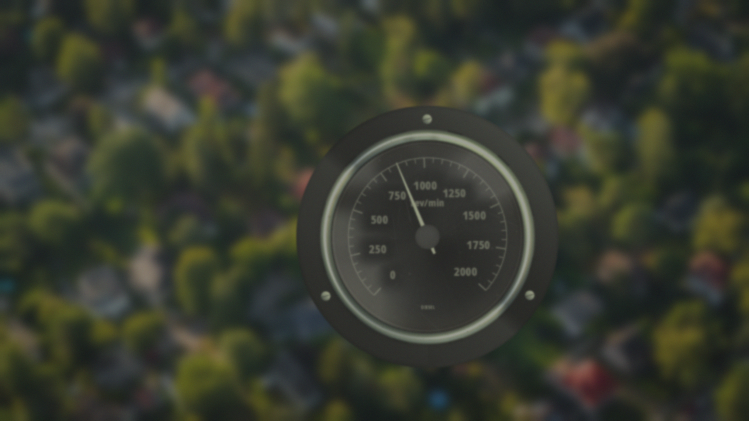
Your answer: 850 rpm
